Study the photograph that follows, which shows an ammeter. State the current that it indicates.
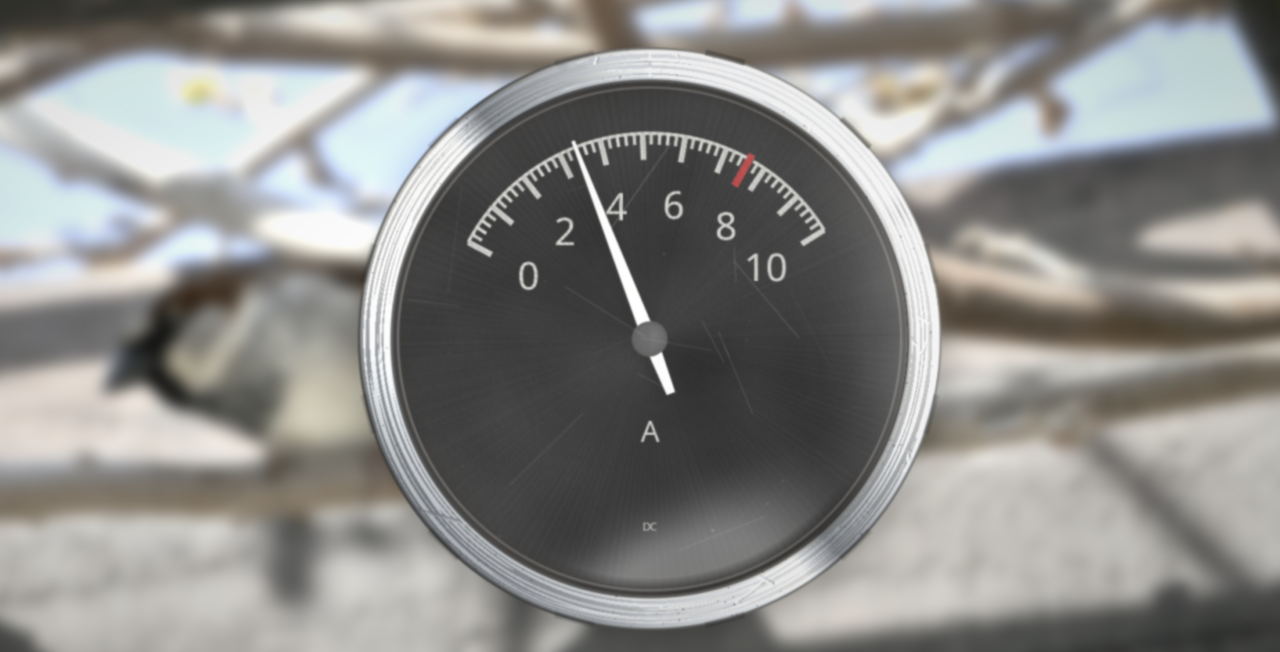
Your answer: 3.4 A
